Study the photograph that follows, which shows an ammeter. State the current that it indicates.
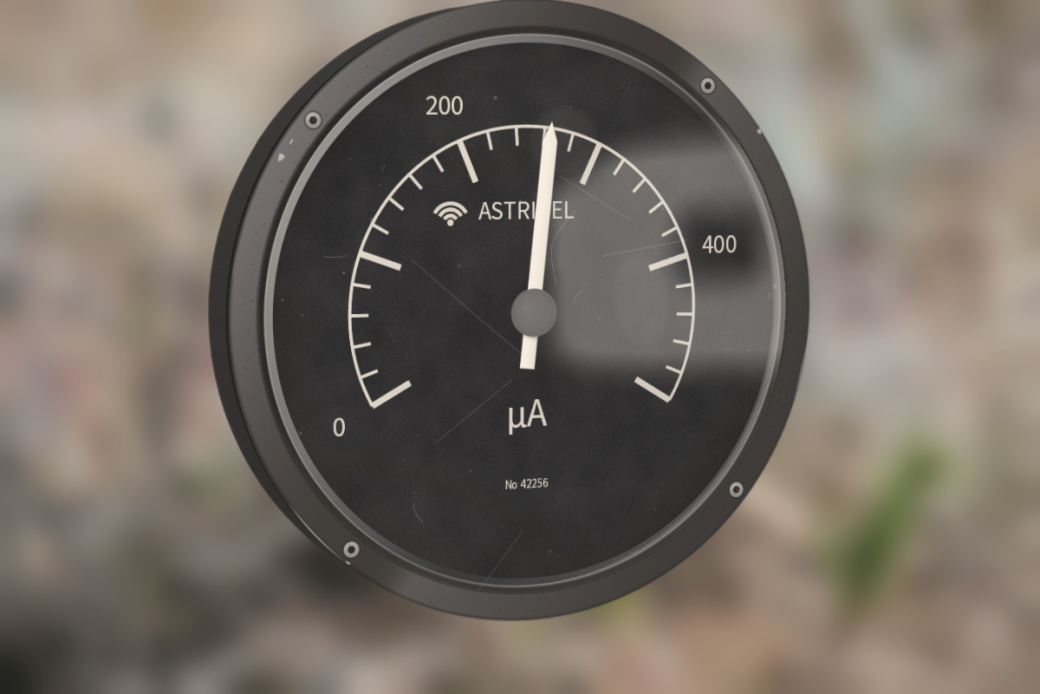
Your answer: 260 µA
